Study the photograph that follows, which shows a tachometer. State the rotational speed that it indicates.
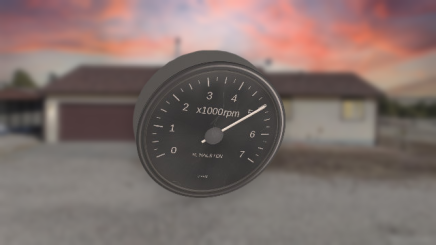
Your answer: 5000 rpm
